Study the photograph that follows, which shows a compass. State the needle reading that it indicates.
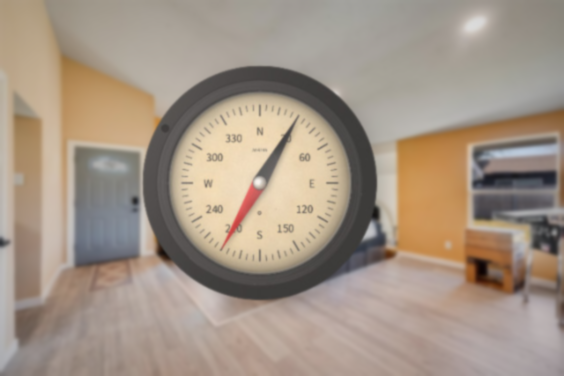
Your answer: 210 °
